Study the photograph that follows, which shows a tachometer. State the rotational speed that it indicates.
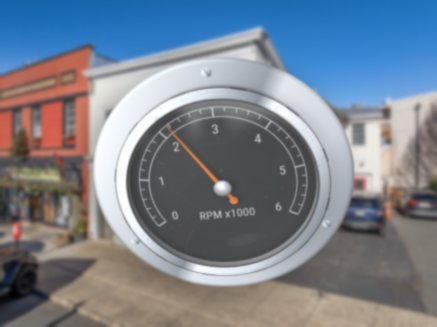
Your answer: 2200 rpm
